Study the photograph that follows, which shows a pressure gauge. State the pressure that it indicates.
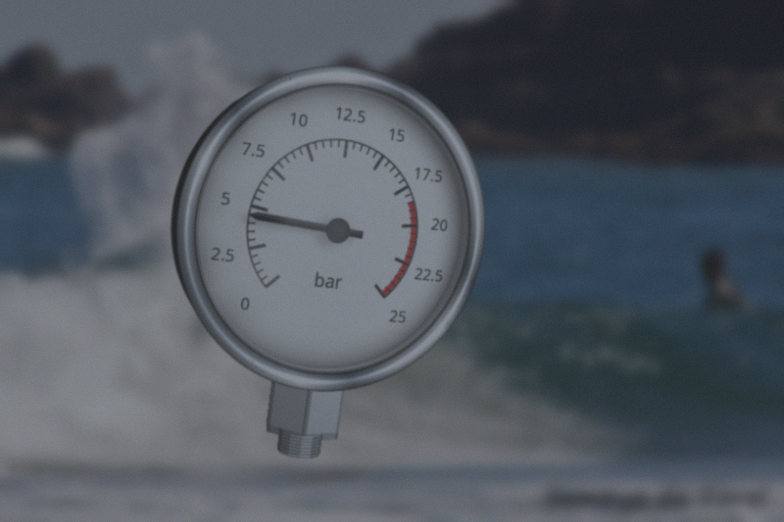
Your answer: 4.5 bar
